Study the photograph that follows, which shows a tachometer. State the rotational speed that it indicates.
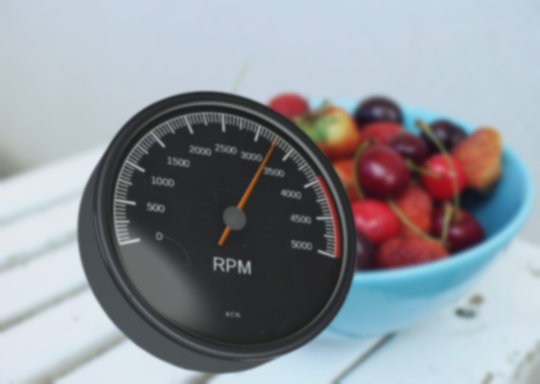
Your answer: 3250 rpm
